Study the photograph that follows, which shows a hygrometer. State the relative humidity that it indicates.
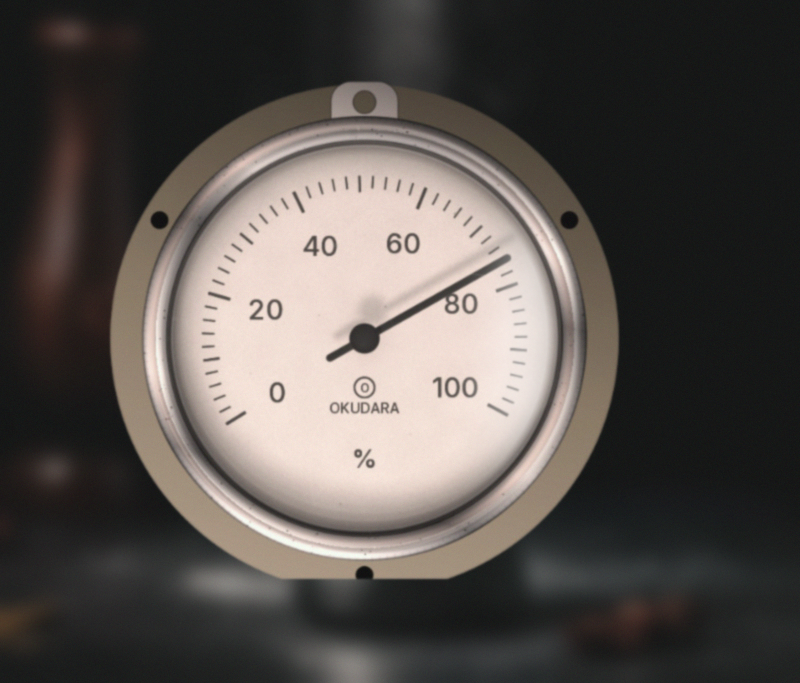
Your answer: 76 %
